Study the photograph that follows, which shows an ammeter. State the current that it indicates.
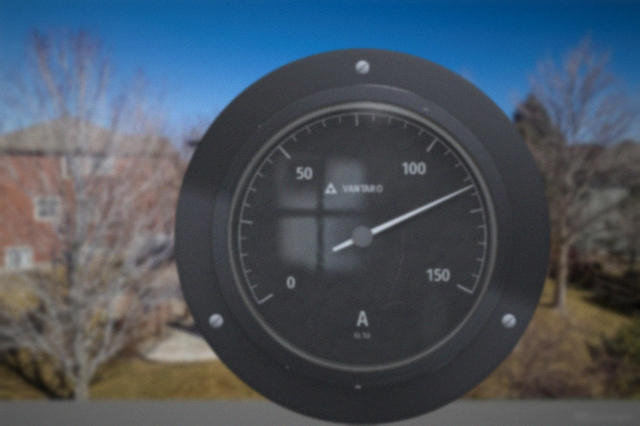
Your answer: 117.5 A
